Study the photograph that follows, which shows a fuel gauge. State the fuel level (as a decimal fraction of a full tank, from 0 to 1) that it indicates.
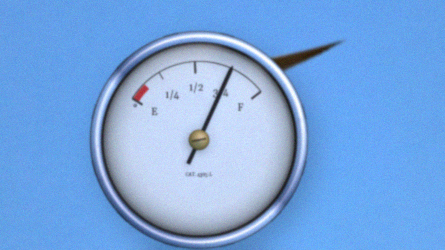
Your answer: 0.75
